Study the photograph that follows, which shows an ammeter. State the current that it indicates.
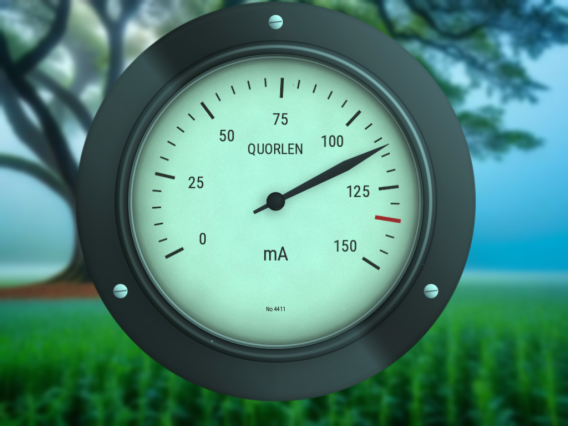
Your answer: 112.5 mA
